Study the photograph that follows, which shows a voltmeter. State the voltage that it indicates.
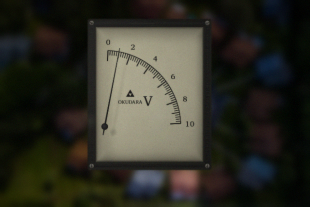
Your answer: 1 V
